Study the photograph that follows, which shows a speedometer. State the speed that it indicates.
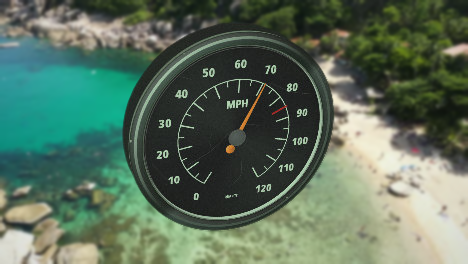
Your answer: 70 mph
